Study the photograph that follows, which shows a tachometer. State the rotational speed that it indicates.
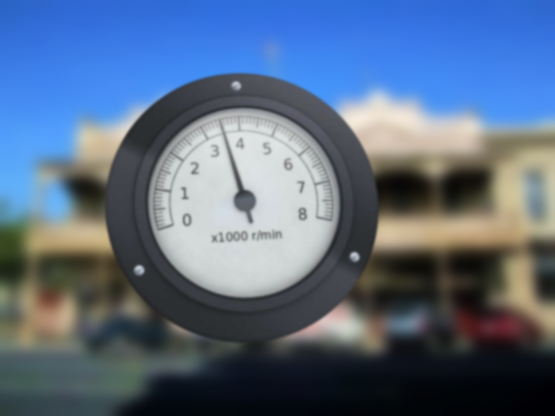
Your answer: 3500 rpm
